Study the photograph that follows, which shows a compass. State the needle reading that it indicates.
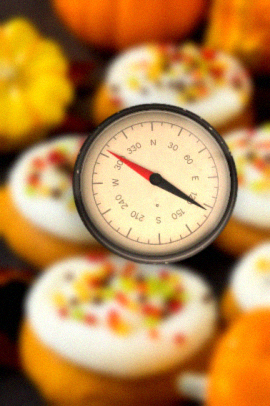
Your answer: 305 °
